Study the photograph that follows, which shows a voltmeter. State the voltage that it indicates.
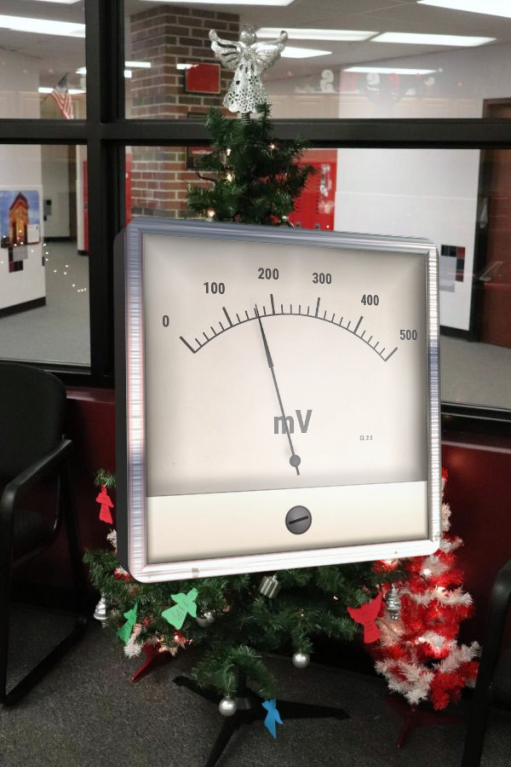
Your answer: 160 mV
